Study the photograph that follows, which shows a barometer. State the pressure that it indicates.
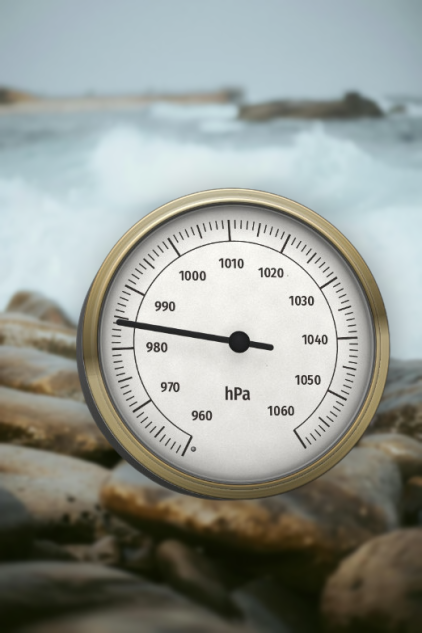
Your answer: 984 hPa
